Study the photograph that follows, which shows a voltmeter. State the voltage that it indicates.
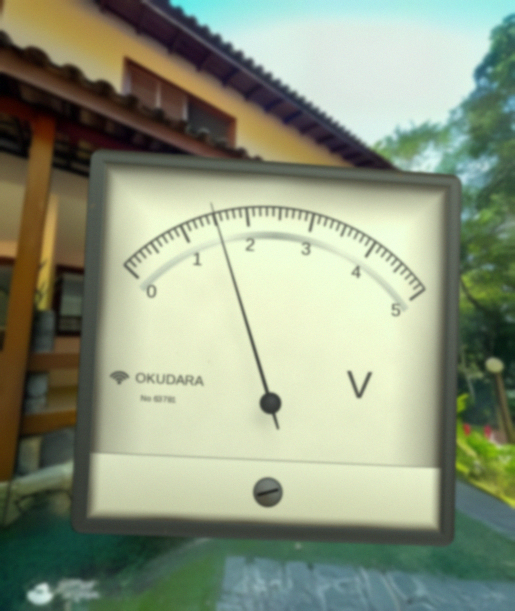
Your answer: 1.5 V
